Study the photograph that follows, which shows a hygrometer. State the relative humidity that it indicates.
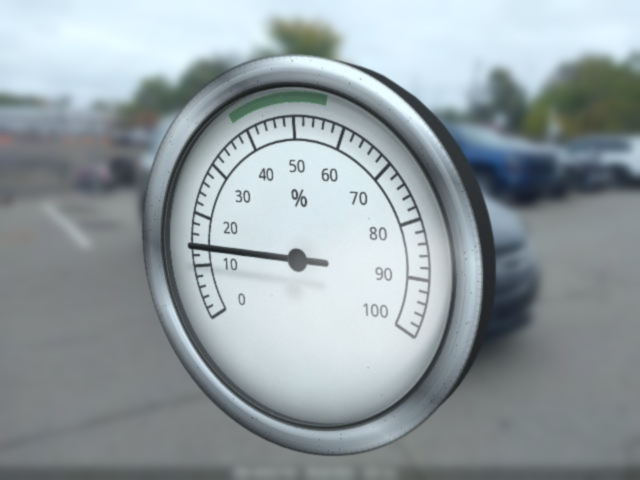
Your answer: 14 %
